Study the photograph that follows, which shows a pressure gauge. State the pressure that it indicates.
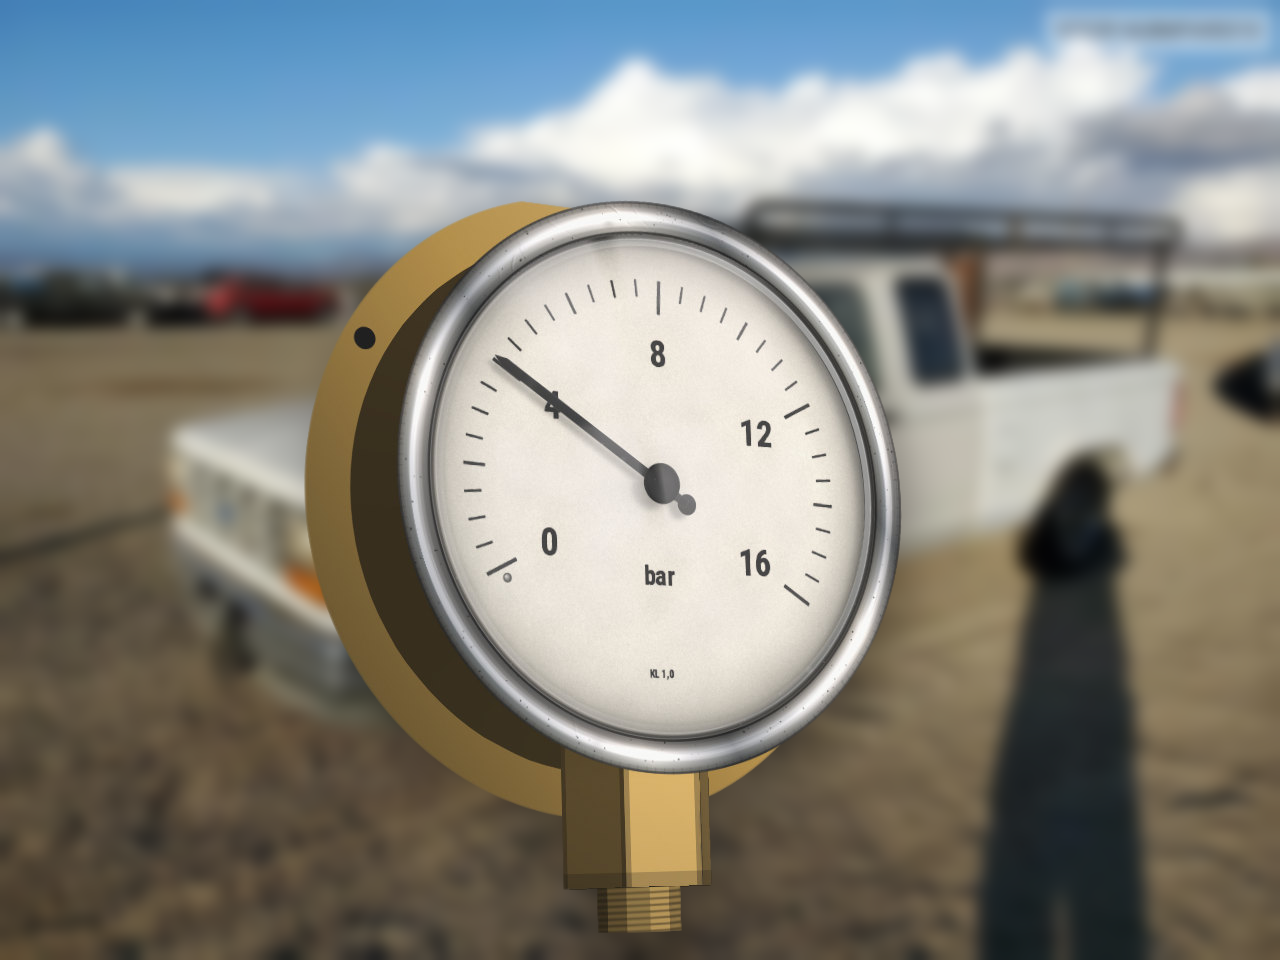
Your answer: 4 bar
